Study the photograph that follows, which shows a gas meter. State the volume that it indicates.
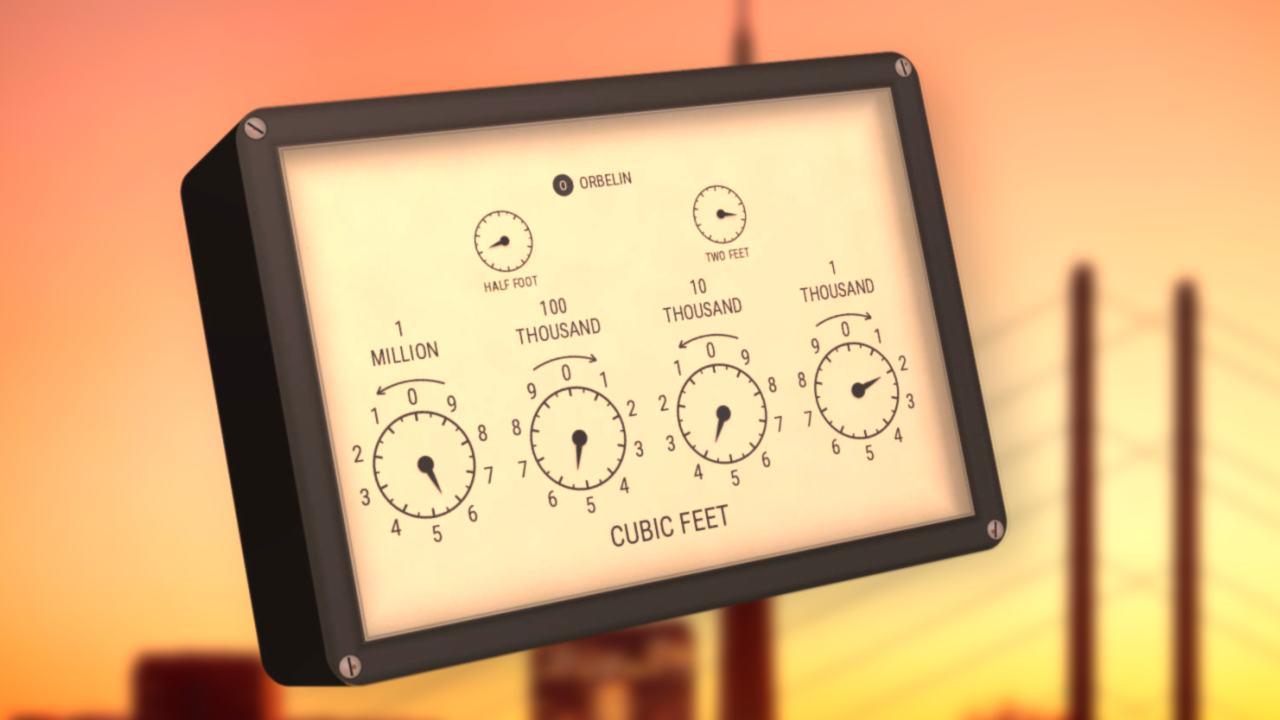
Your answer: 554200 ft³
